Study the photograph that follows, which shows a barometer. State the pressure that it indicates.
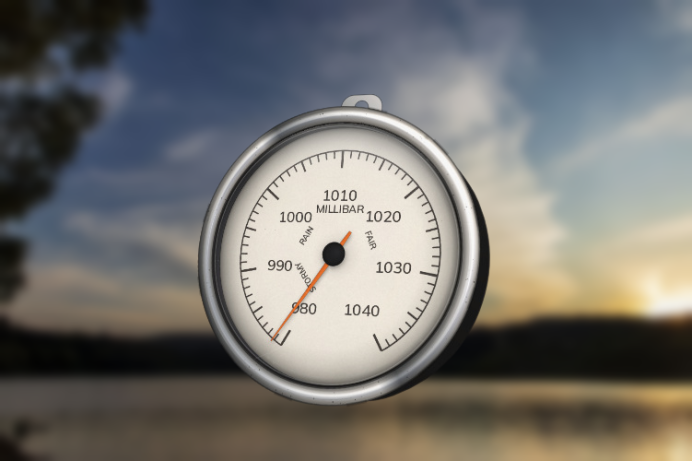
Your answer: 981 mbar
